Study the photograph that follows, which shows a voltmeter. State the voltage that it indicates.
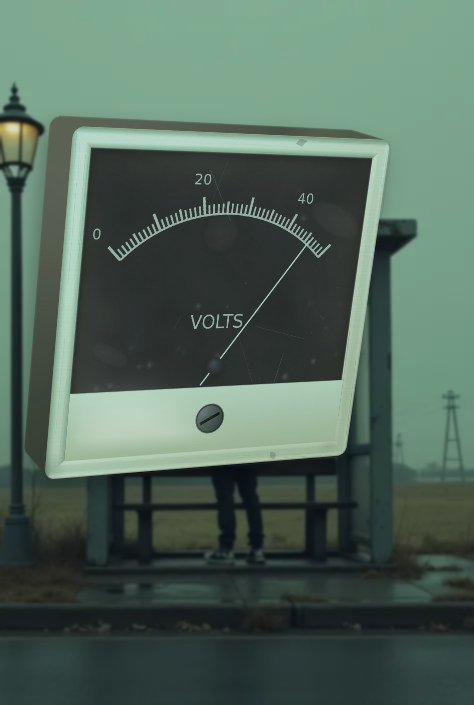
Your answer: 45 V
